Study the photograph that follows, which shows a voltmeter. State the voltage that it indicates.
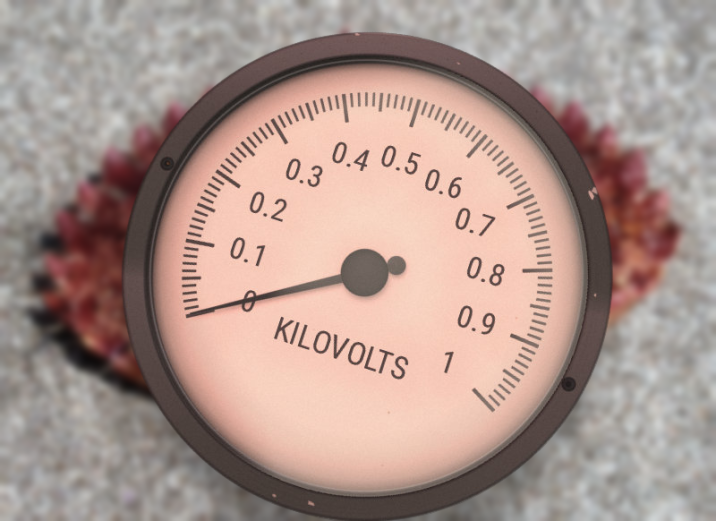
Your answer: 0 kV
